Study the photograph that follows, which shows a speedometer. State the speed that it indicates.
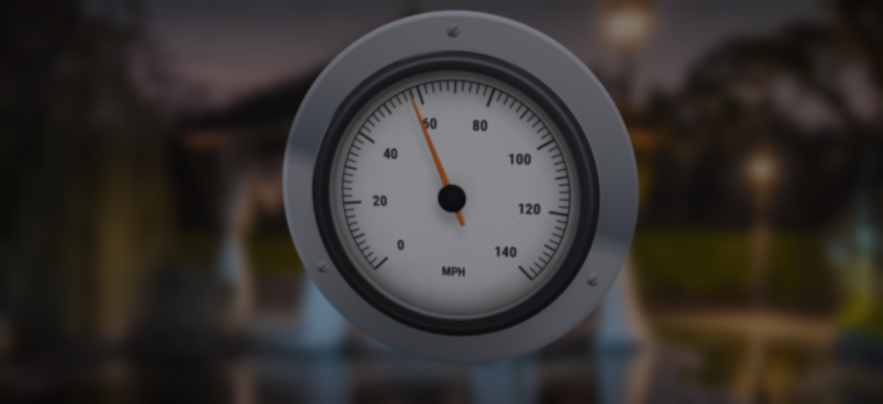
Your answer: 58 mph
